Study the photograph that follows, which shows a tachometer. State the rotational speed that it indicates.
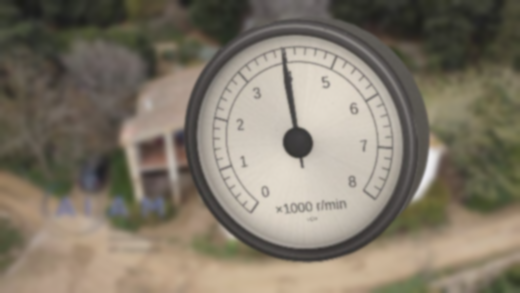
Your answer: 4000 rpm
